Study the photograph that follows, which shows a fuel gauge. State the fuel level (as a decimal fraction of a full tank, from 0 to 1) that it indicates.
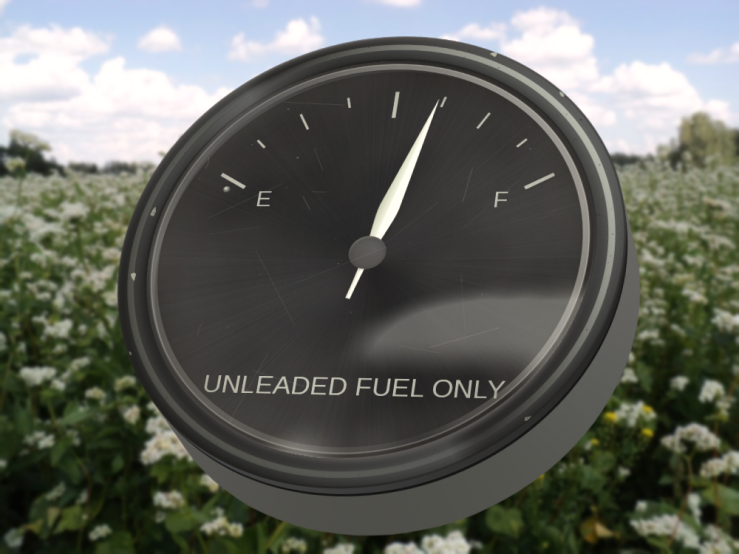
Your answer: 0.625
